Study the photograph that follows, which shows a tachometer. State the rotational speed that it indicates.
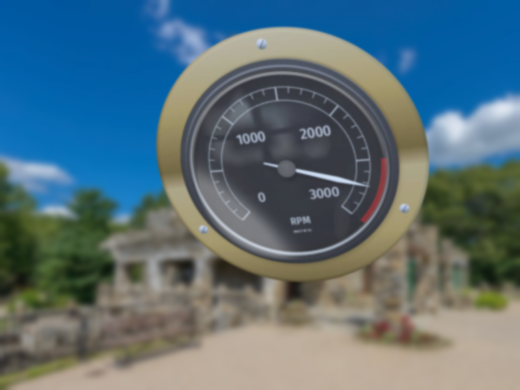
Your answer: 2700 rpm
